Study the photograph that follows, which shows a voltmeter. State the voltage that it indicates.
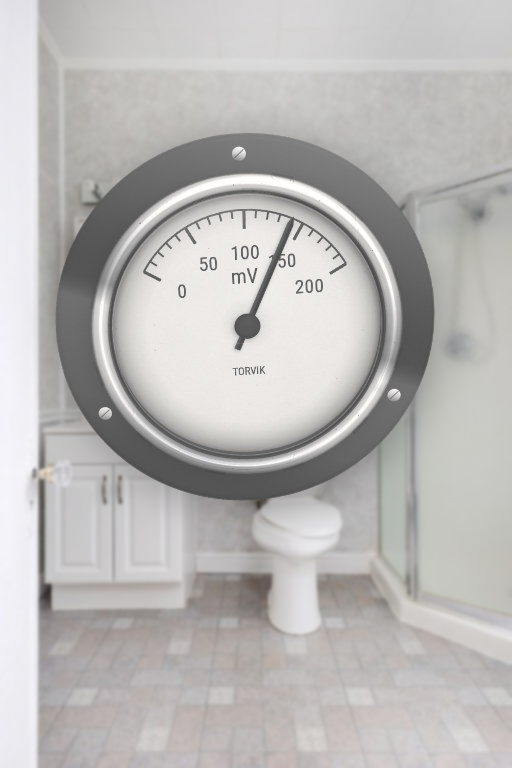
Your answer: 140 mV
